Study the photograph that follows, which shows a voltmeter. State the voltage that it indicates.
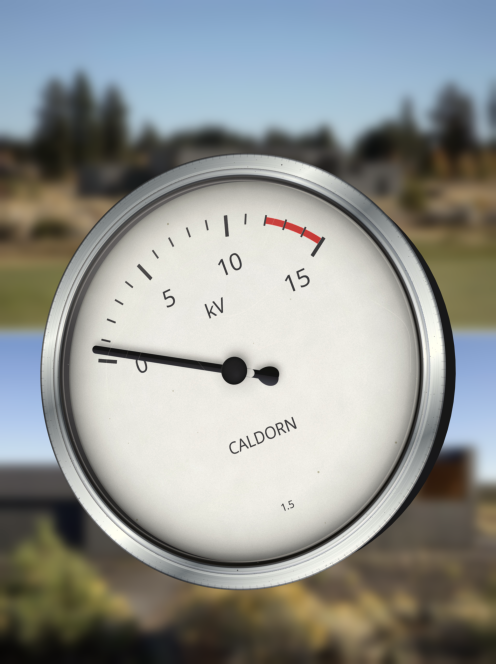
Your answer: 0.5 kV
